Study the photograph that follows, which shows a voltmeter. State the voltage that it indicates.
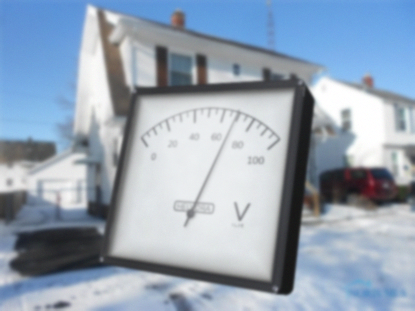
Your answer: 70 V
